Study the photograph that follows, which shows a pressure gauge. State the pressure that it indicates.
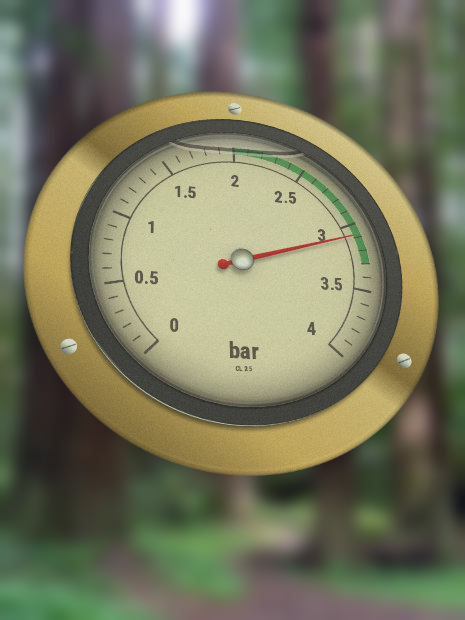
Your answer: 3.1 bar
